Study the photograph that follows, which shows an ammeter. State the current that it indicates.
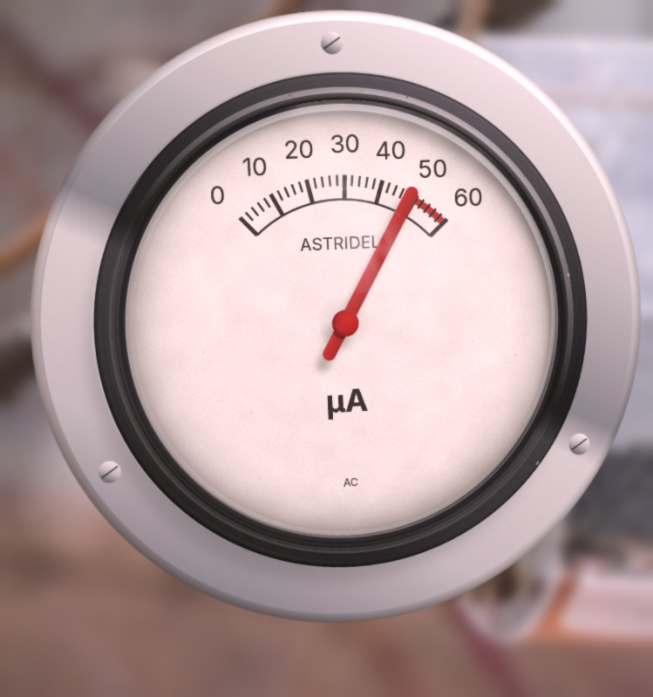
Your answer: 48 µA
